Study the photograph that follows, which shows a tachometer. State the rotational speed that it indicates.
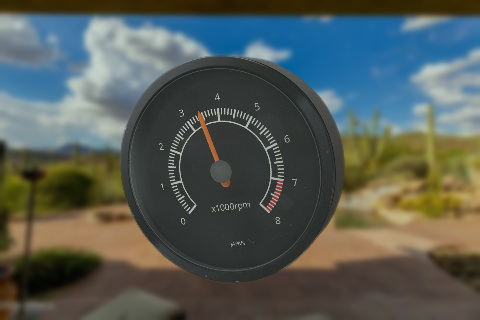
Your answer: 3500 rpm
